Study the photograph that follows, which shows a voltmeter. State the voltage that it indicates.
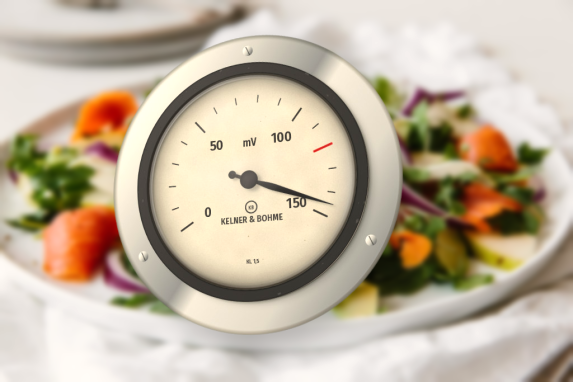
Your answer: 145 mV
